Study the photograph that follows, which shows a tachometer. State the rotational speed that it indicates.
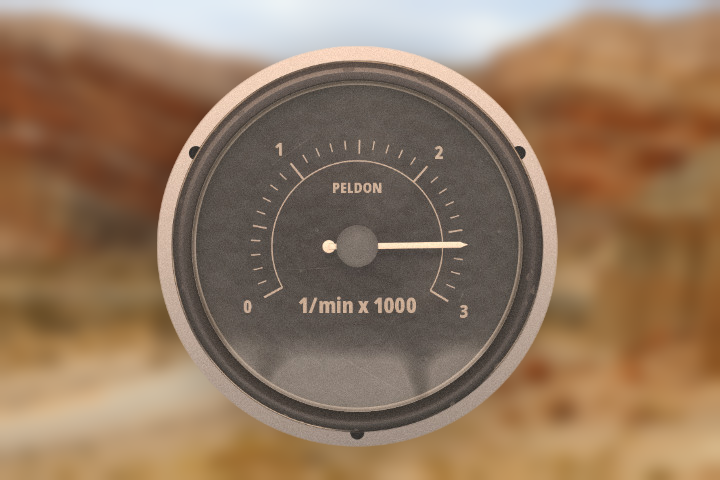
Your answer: 2600 rpm
